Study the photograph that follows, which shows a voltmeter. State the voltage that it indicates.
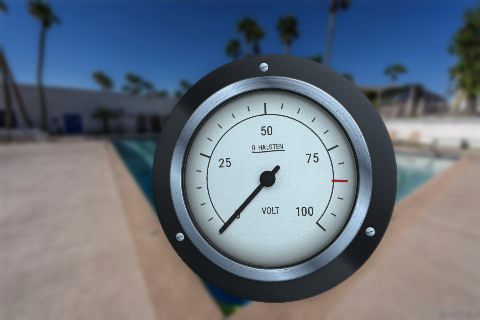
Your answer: 0 V
